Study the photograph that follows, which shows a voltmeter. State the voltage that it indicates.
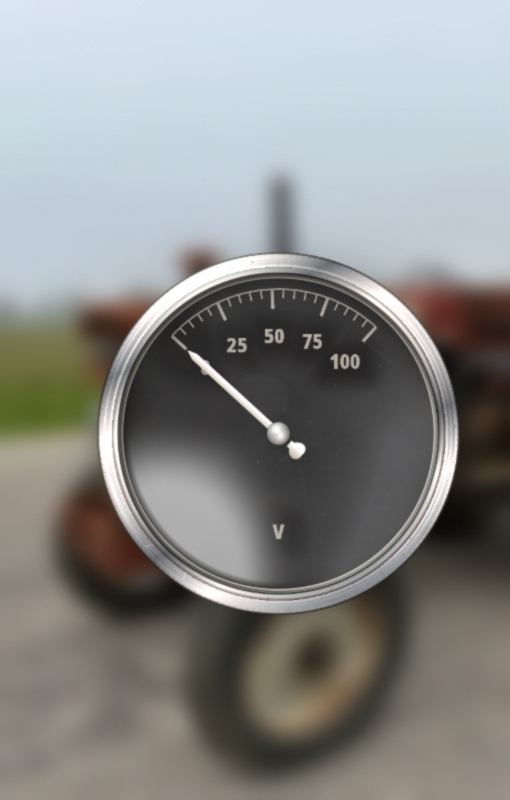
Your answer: 0 V
